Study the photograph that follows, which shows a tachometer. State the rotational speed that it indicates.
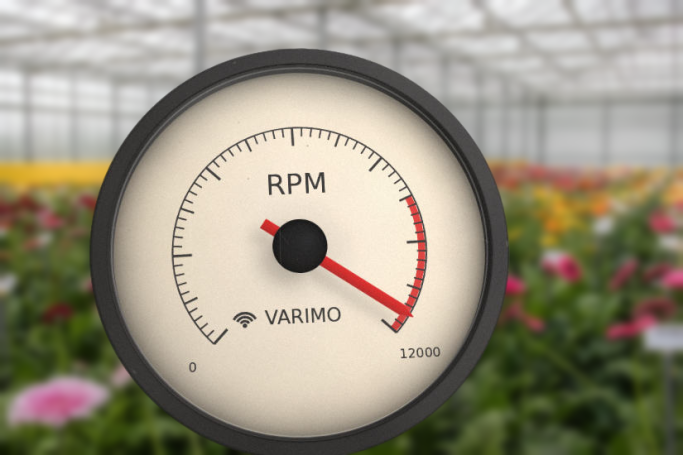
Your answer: 11600 rpm
